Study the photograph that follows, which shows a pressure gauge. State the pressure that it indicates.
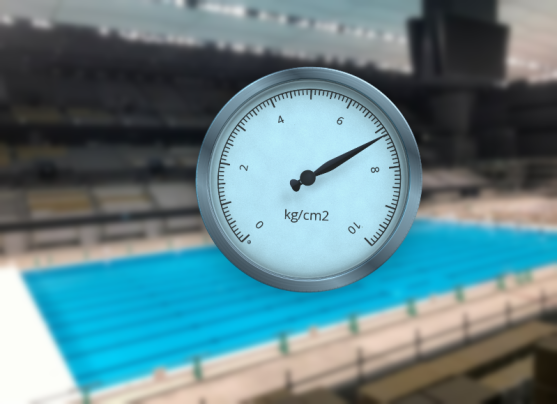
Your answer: 7.2 kg/cm²
